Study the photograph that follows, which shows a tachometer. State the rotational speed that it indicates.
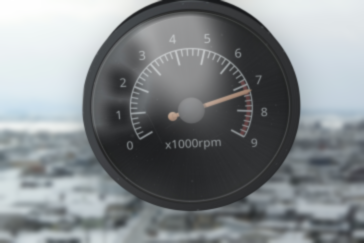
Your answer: 7200 rpm
